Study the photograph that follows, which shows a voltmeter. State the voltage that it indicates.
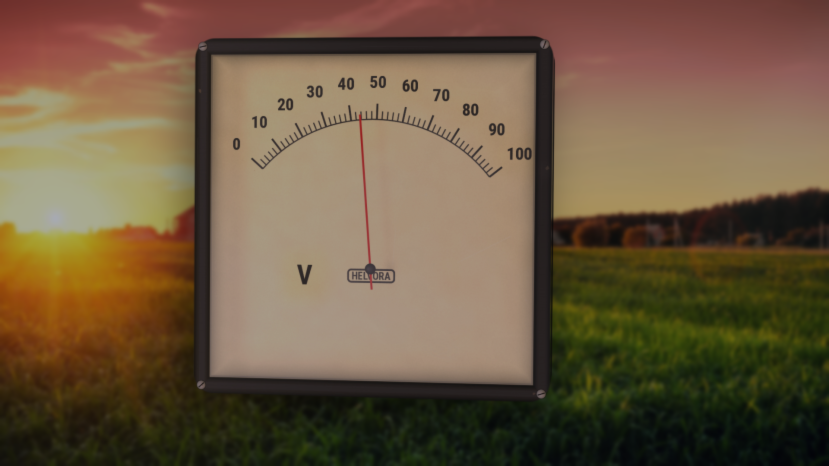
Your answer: 44 V
